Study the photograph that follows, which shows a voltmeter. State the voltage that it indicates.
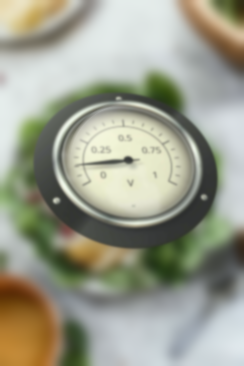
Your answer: 0.1 V
